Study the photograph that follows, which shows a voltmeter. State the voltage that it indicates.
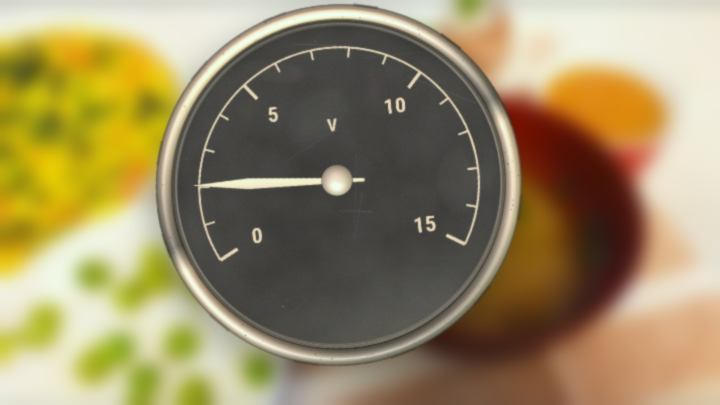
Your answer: 2 V
